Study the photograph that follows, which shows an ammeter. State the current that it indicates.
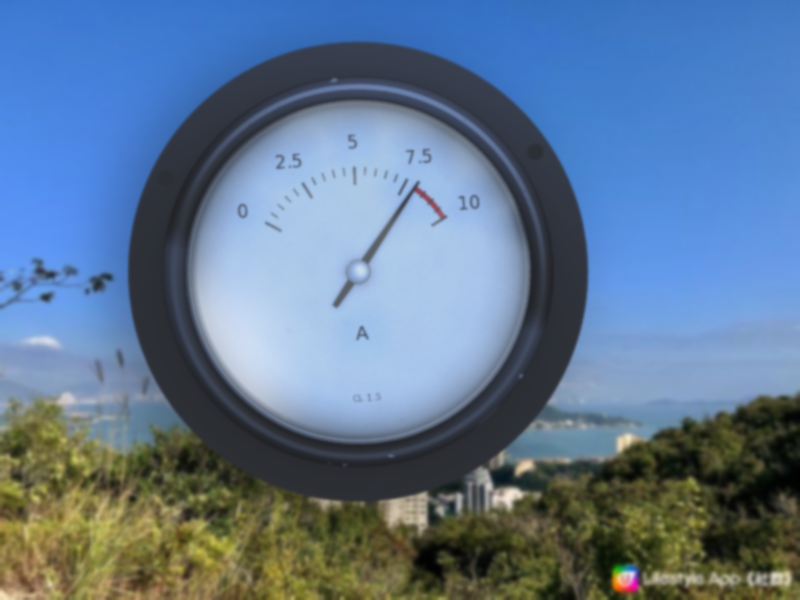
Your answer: 8 A
